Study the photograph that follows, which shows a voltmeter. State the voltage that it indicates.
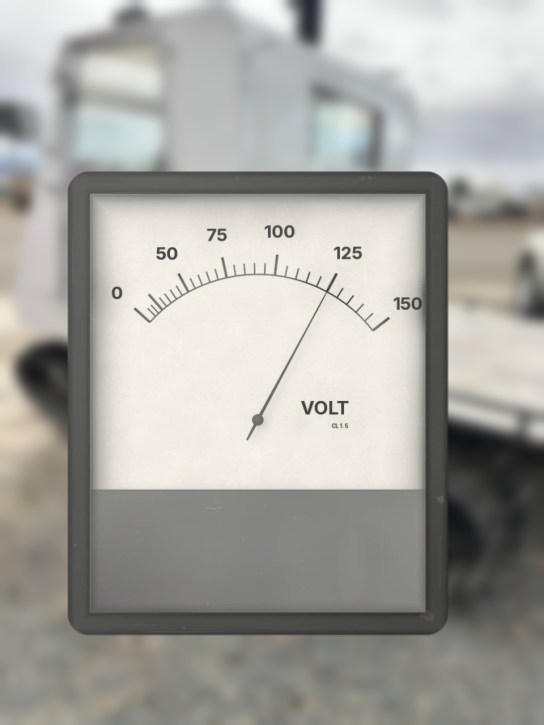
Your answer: 125 V
